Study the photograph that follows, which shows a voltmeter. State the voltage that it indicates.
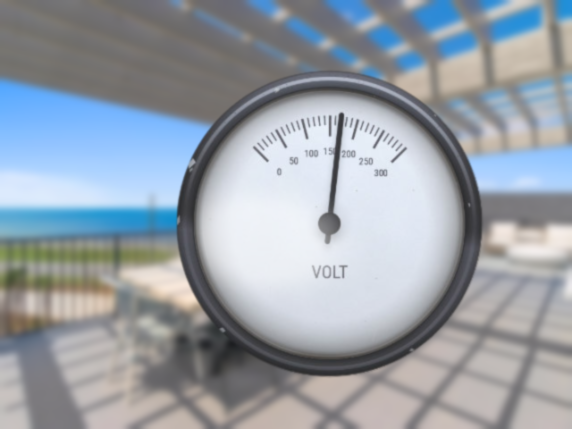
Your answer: 170 V
